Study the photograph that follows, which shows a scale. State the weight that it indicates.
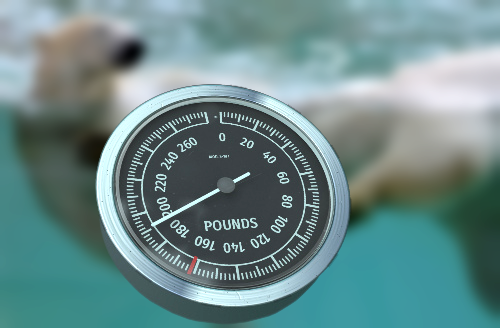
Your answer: 190 lb
